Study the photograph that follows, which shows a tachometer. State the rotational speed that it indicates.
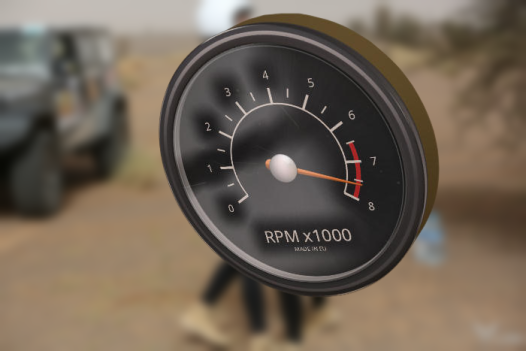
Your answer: 7500 rpm
